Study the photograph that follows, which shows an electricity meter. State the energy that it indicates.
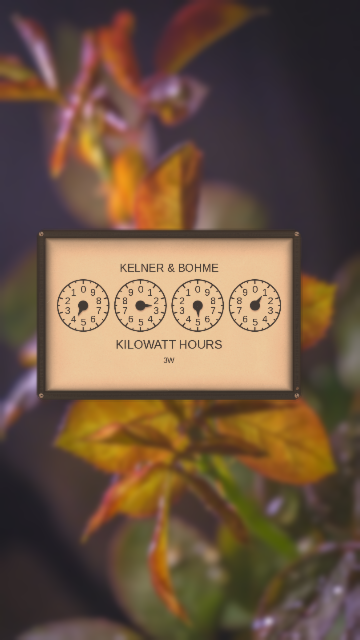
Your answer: 4251 kWh
